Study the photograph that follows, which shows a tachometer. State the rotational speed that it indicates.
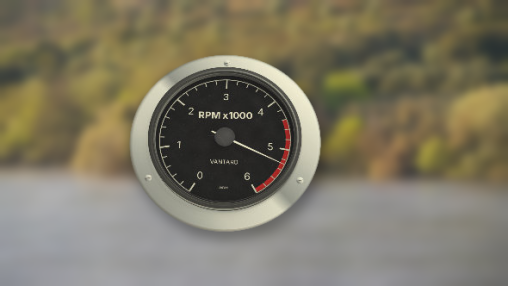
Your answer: 5300 rpm
